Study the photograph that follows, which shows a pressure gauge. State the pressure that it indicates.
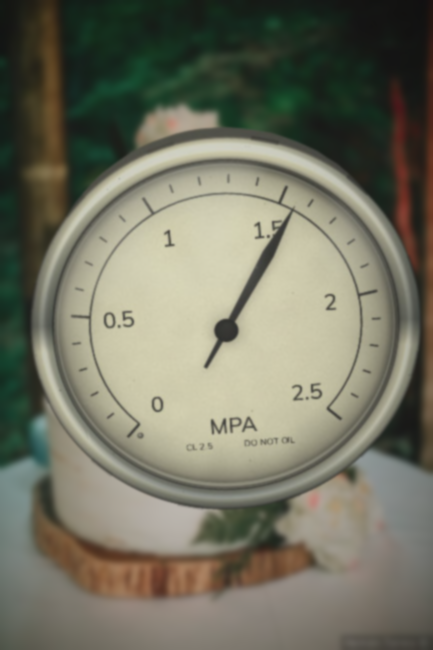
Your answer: 1.55 MPa
